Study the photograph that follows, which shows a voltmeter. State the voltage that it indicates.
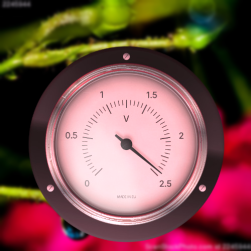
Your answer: 2.45 V
